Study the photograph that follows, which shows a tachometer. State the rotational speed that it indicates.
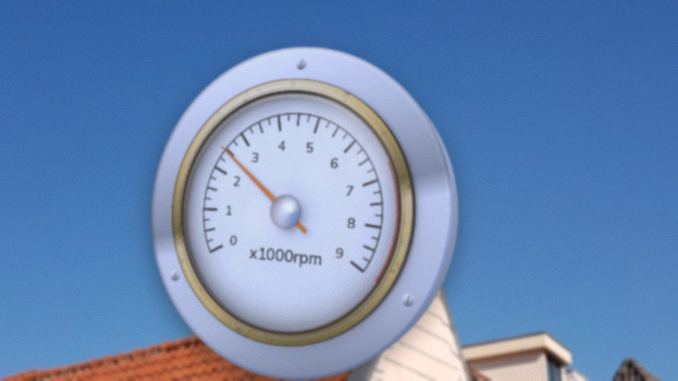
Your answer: 2500 rpm
